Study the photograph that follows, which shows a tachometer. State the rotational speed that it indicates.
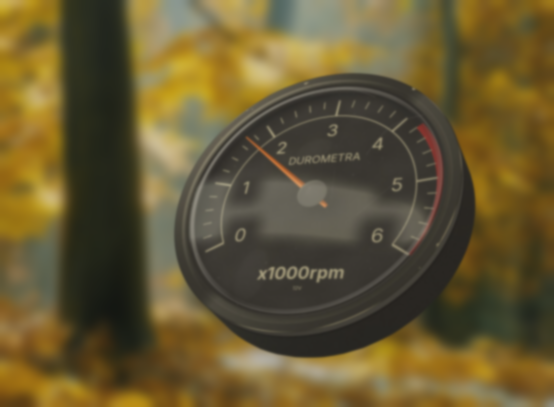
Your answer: 1700 rpm
